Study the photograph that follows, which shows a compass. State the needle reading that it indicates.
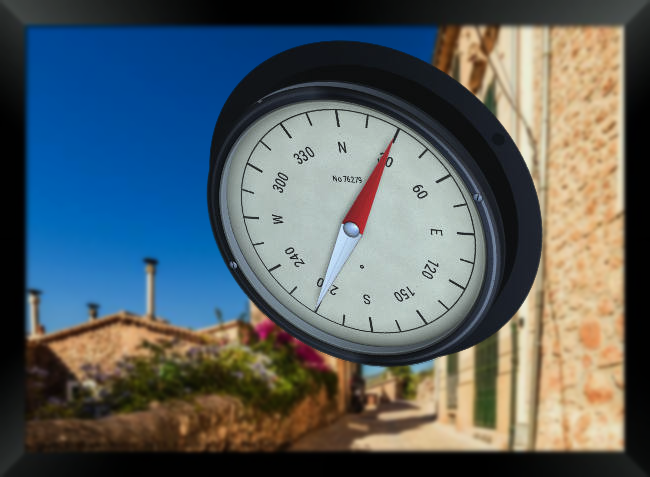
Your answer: 30 °
